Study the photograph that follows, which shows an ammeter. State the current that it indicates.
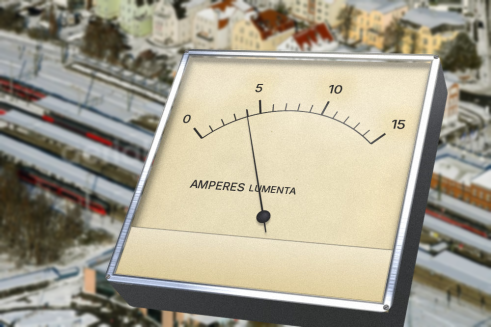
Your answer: 4 A
